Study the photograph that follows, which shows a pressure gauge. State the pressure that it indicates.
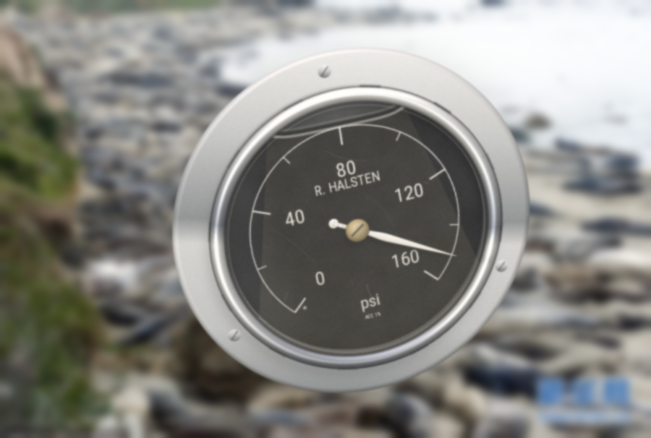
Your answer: 150 psi
